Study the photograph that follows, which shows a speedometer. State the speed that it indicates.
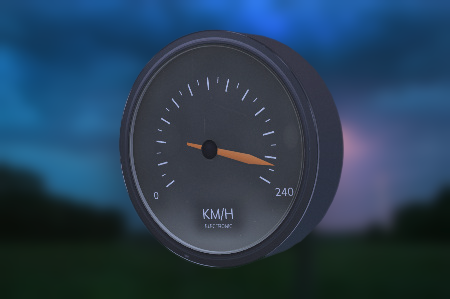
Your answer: 225 km/h
